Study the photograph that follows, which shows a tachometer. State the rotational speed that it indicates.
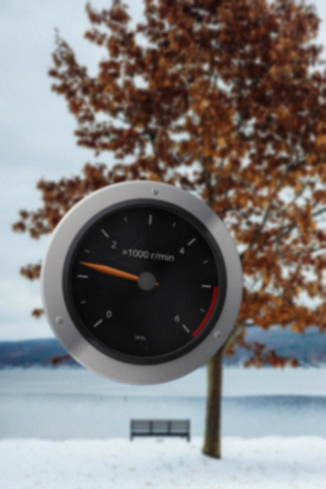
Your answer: 1250 rpm
